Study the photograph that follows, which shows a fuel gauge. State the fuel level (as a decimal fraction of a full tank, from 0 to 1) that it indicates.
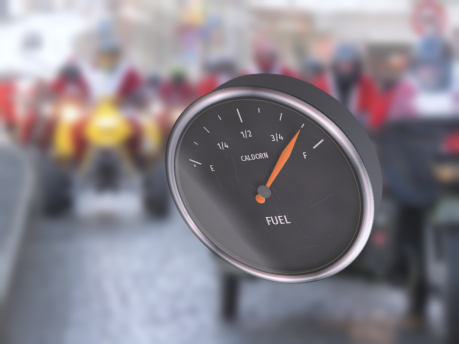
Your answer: 0.875
